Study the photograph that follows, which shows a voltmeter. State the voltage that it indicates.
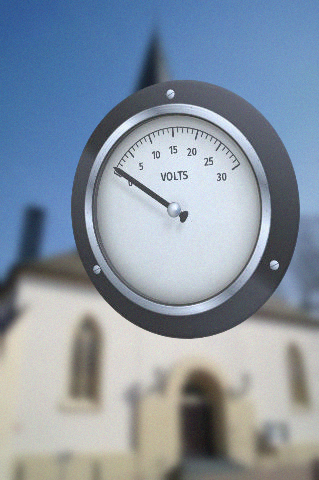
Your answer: 1 V
